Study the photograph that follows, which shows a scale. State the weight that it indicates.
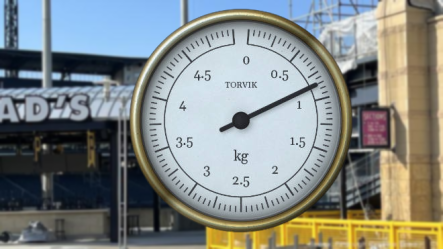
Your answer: 0.85 kg
